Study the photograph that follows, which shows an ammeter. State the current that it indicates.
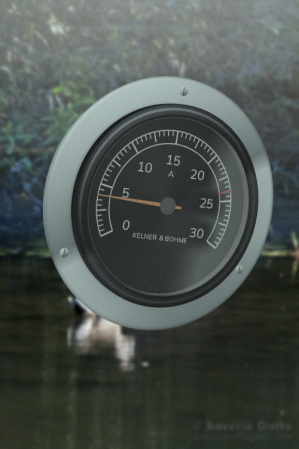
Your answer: 4 A
